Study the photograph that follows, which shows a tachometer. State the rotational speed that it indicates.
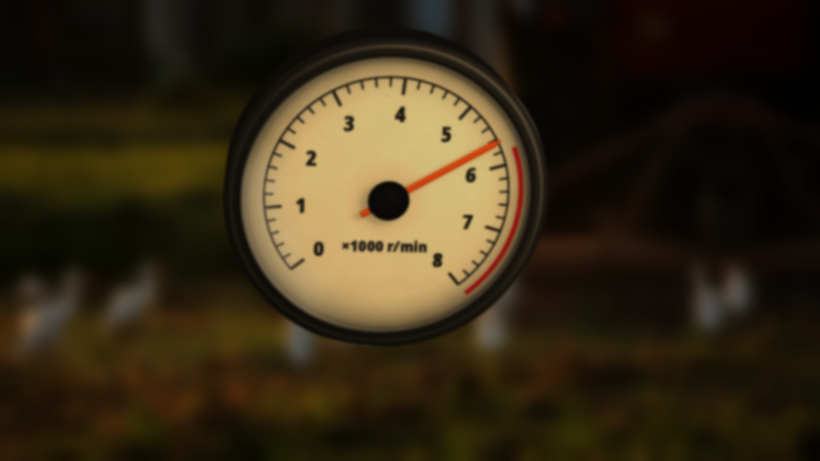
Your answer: 5600 rpm
